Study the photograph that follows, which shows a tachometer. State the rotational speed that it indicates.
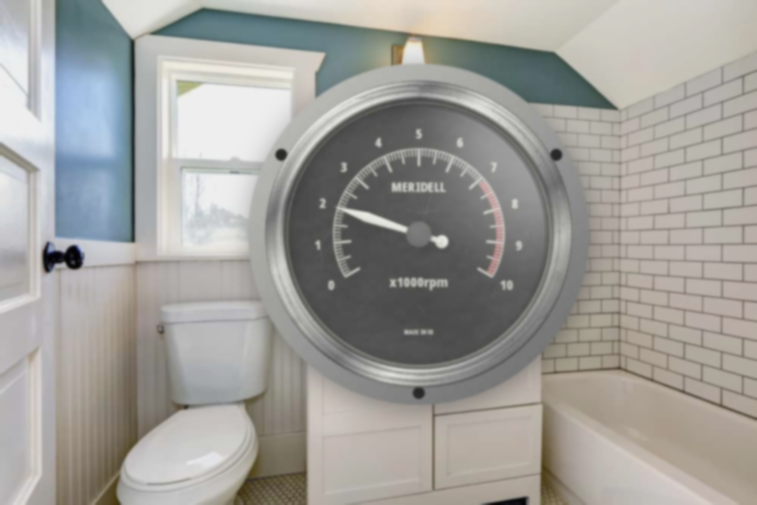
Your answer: 2000 rpm
